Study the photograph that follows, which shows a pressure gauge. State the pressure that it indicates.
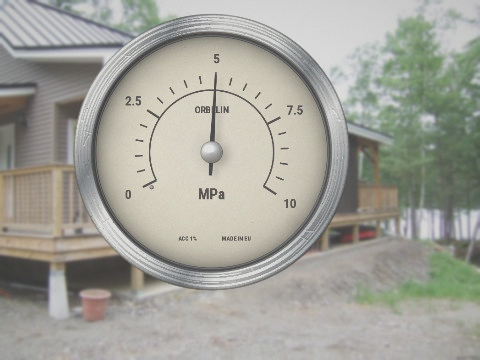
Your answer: 5 MPa
